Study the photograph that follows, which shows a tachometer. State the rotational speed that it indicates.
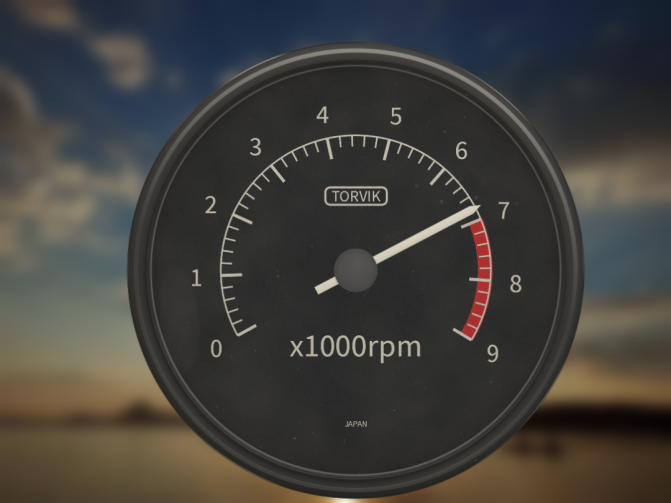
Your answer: 6800 rpm
